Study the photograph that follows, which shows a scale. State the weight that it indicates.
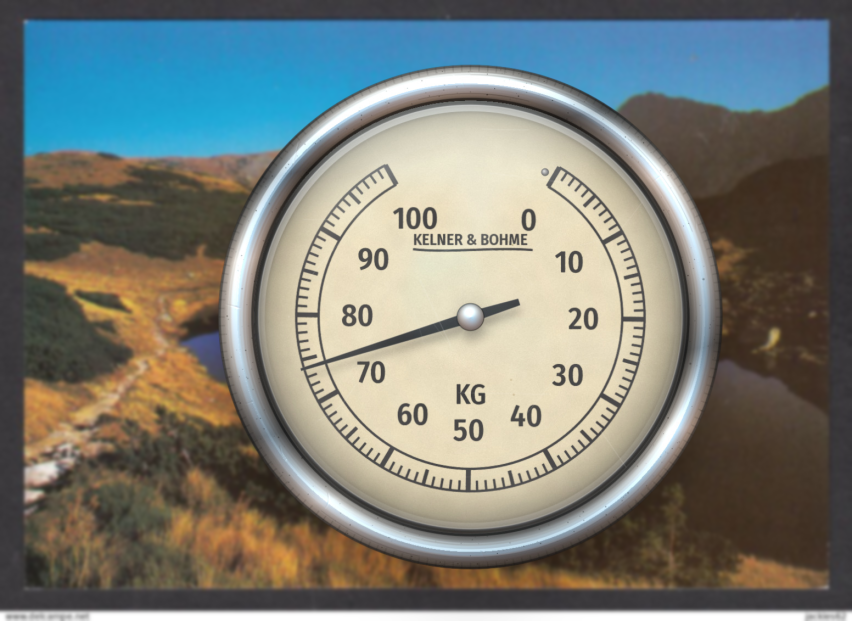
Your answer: 74 kg
